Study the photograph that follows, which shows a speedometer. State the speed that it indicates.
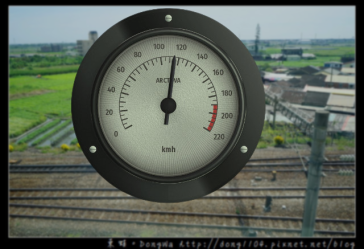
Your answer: 115 km/h
